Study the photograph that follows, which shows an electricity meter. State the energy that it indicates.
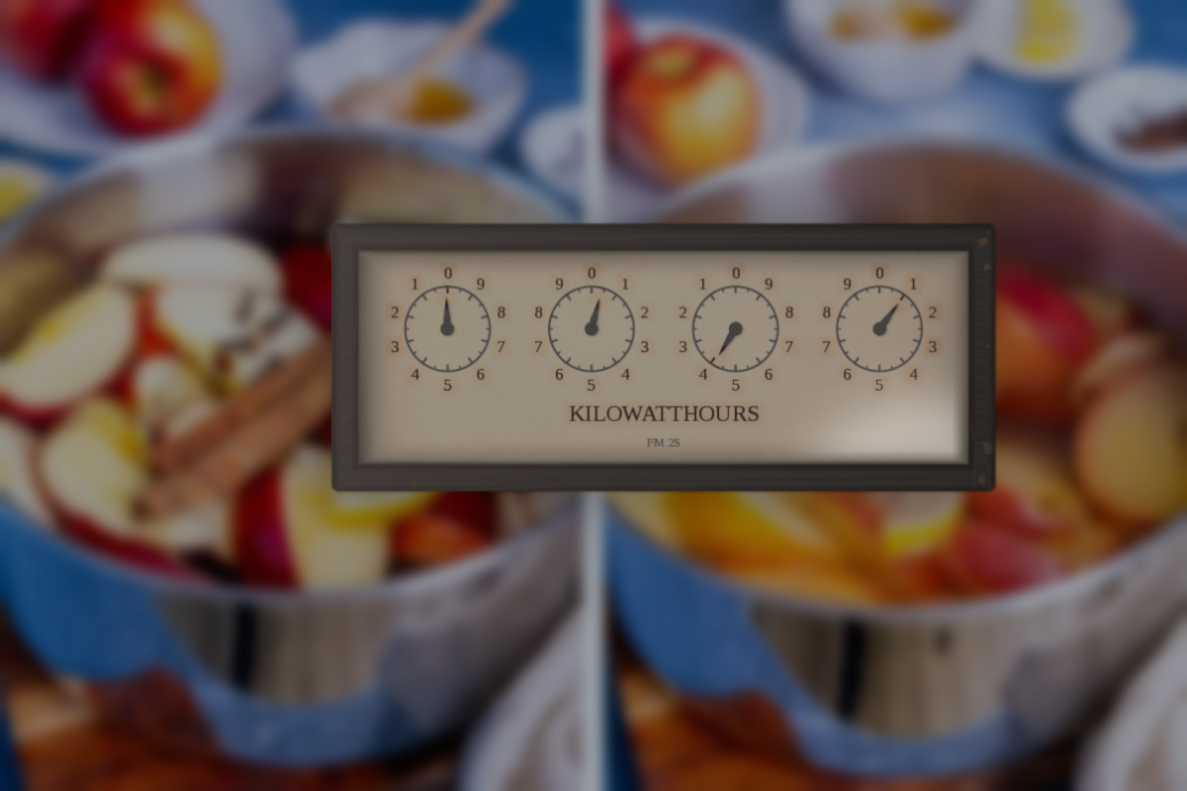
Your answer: 41 kWh
